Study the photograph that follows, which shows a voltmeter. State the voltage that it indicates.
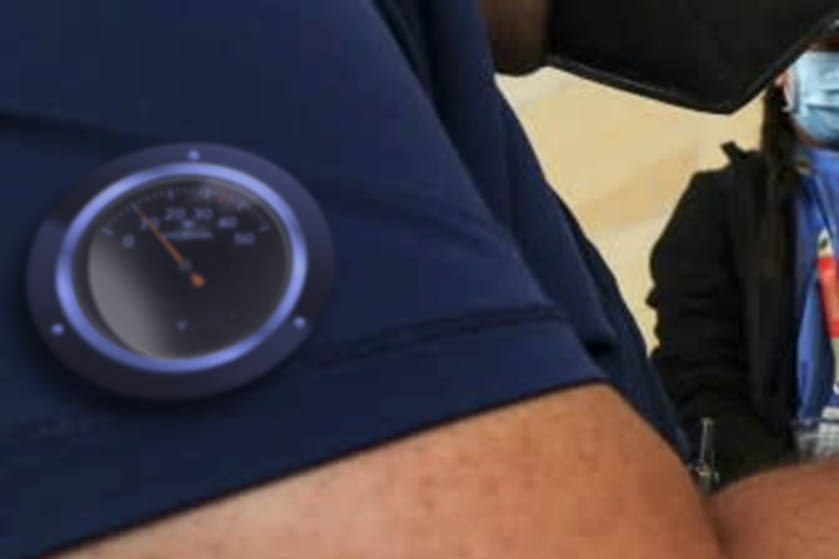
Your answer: 10 V
